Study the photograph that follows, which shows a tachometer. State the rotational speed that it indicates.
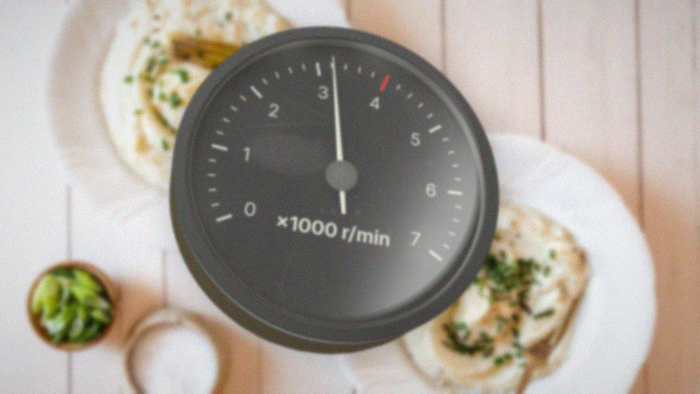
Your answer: 3200 rpm
